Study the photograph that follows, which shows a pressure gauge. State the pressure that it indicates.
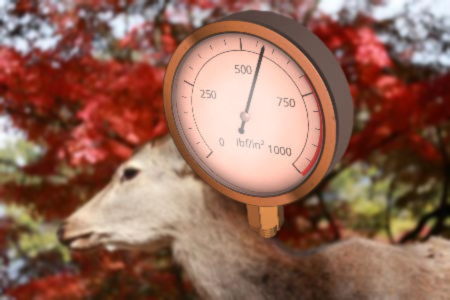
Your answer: 575 psi
